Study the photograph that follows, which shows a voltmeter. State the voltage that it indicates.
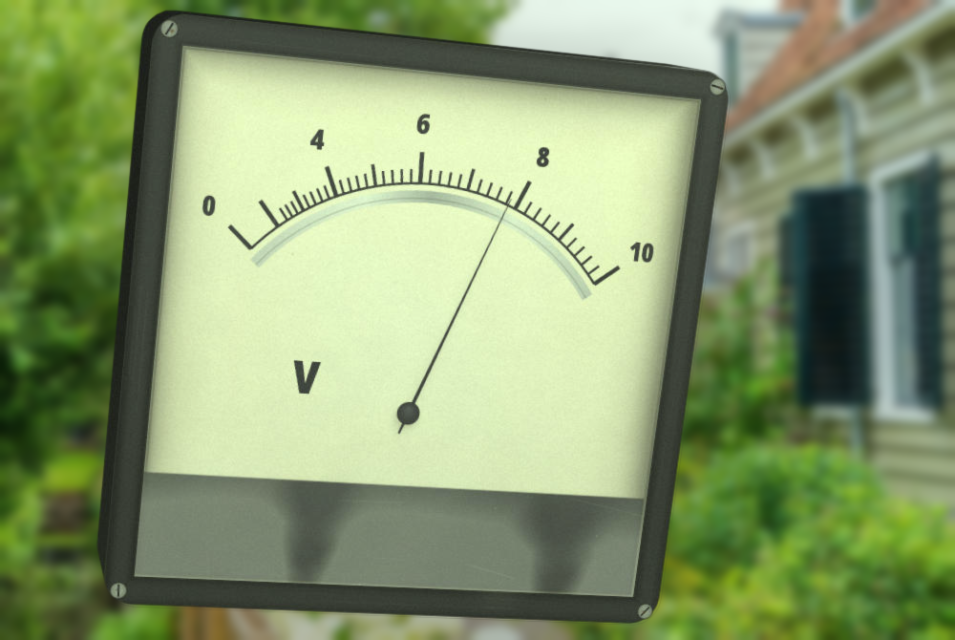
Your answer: 7.8 V
